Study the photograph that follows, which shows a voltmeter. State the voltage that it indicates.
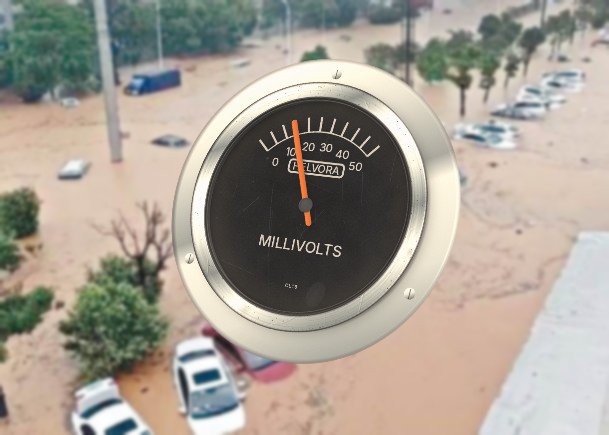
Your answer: 15 mV
